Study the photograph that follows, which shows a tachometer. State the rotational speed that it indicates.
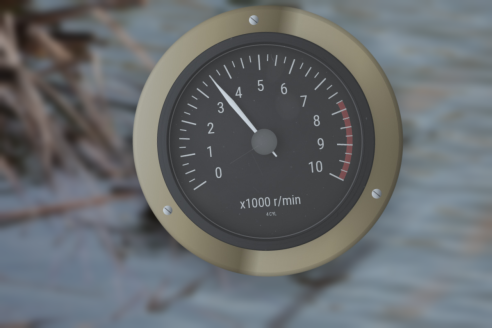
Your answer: 3500 rpm
